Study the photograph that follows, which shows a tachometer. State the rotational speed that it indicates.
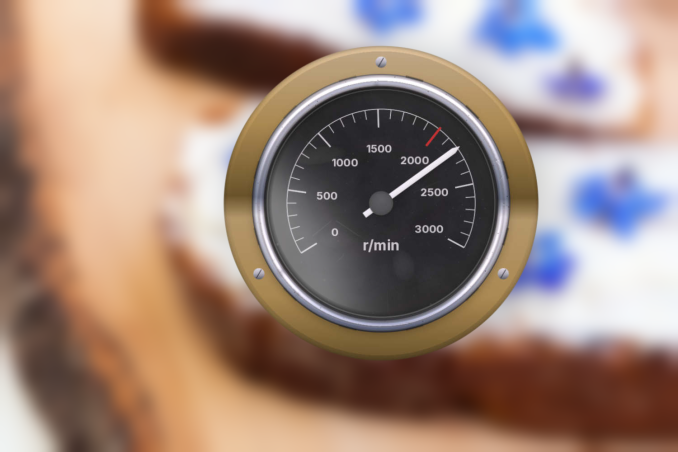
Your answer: 2200 rpm
